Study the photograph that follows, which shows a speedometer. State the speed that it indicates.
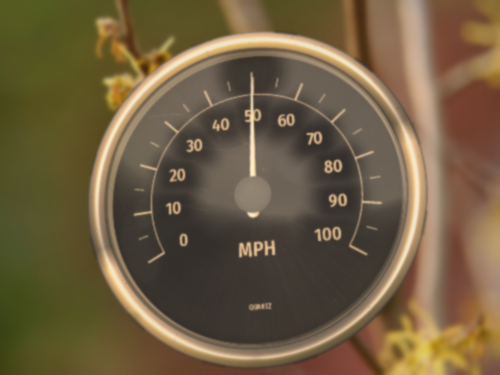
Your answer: 50 mph
